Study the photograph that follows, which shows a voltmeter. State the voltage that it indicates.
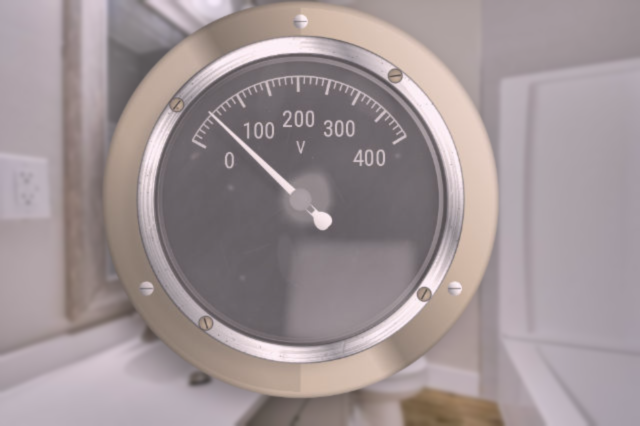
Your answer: 50 V
